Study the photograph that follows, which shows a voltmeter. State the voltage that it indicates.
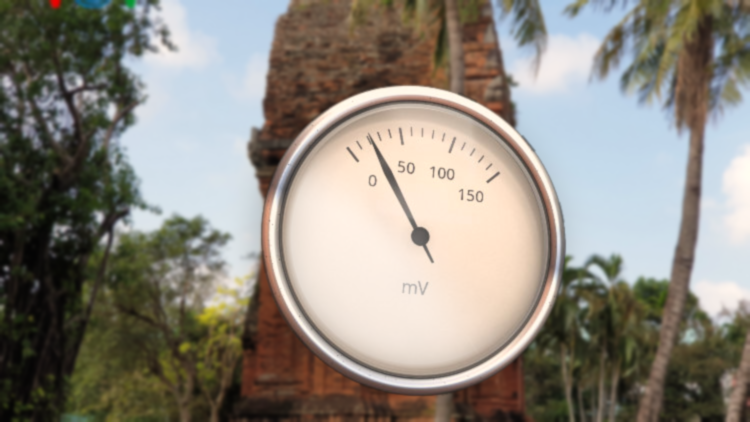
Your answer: 20 mV
